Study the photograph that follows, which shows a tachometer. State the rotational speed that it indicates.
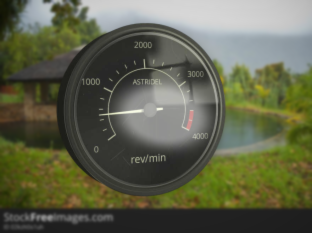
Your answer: 500 rpm
